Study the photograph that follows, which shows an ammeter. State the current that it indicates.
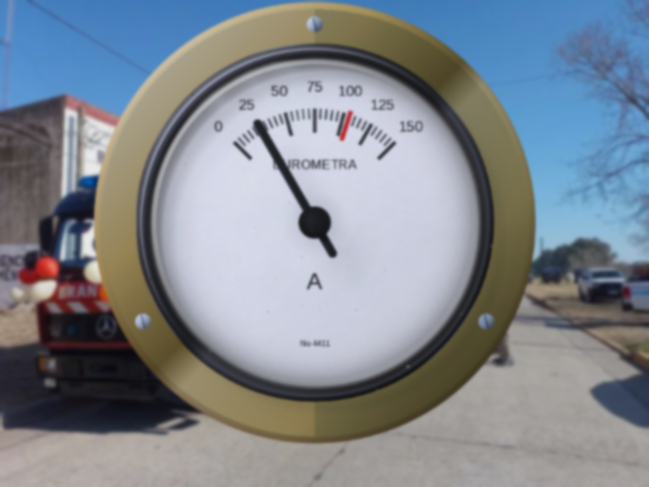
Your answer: 25 A
